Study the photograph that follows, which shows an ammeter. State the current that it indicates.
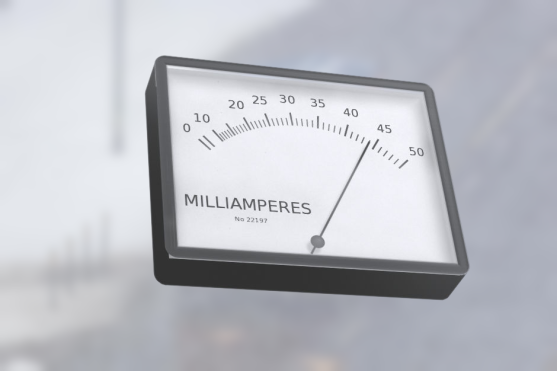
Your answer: 44 mA
